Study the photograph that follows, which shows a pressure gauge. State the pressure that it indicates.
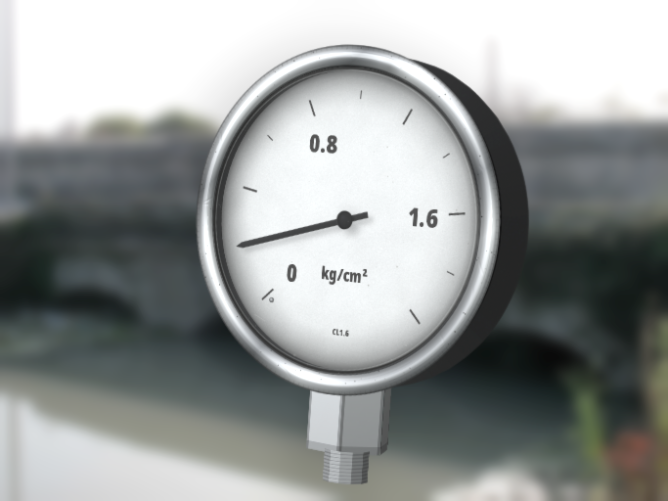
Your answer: 0.2 kg/cm²
